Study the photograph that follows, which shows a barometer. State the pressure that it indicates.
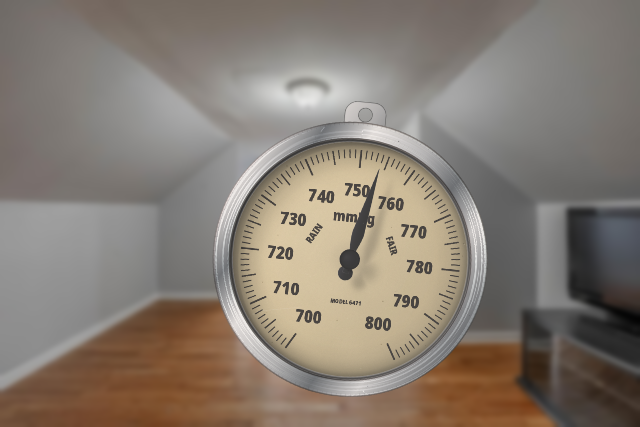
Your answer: 754 mmHg
